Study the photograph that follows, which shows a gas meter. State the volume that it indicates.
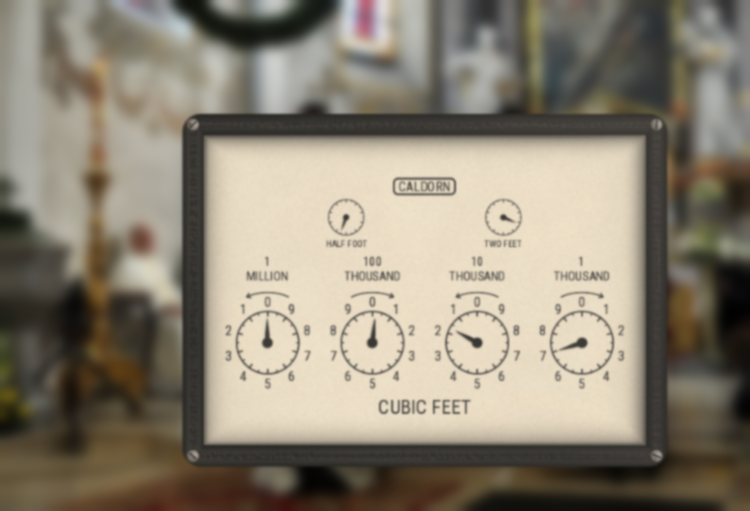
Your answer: 1700 ft³
